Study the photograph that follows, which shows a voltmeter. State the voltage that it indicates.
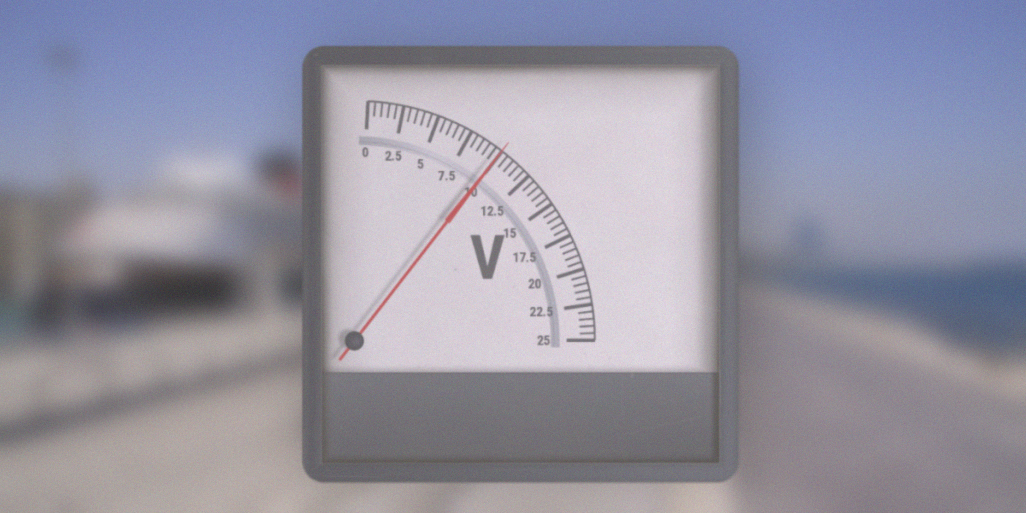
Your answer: 10 V
